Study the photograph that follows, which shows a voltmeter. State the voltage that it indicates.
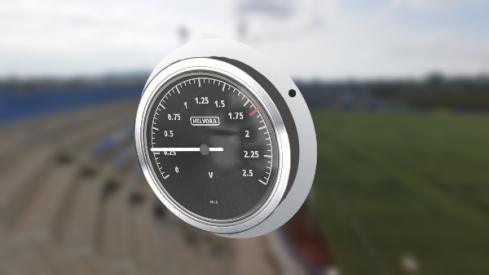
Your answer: 0.3 V
